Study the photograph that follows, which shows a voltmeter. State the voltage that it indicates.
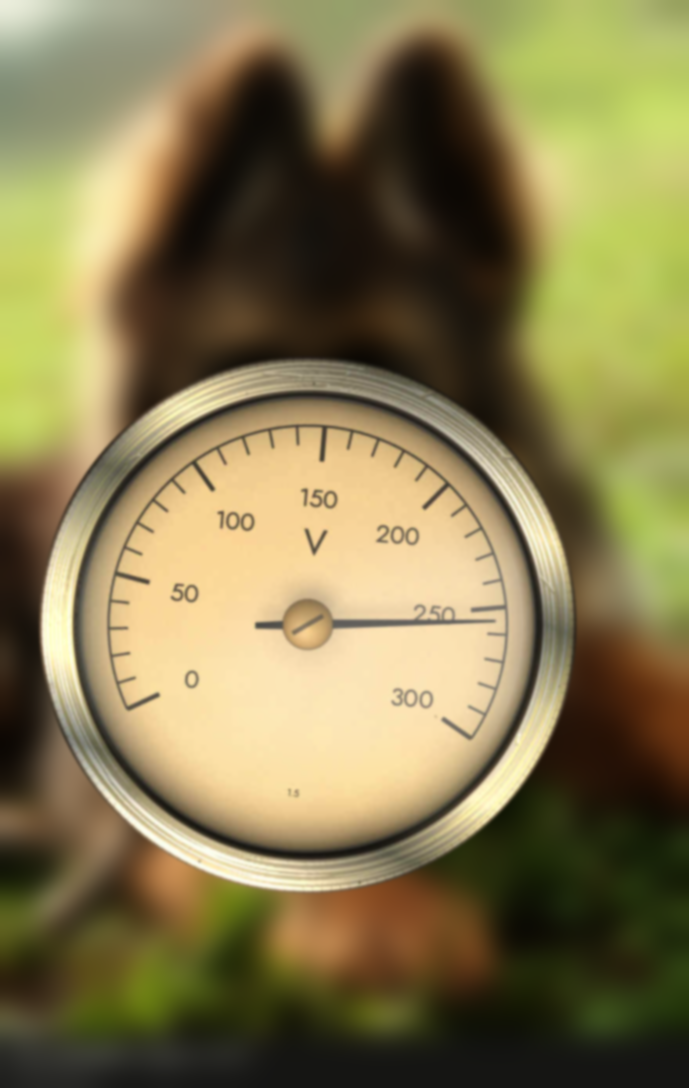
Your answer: 255 V
